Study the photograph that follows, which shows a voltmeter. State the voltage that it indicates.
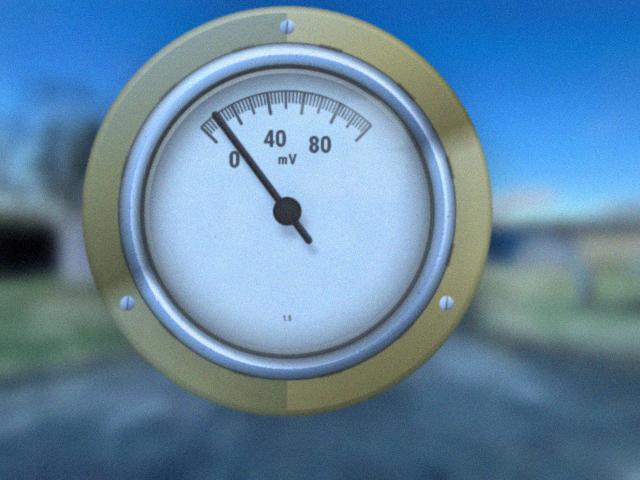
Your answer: 10 mV
